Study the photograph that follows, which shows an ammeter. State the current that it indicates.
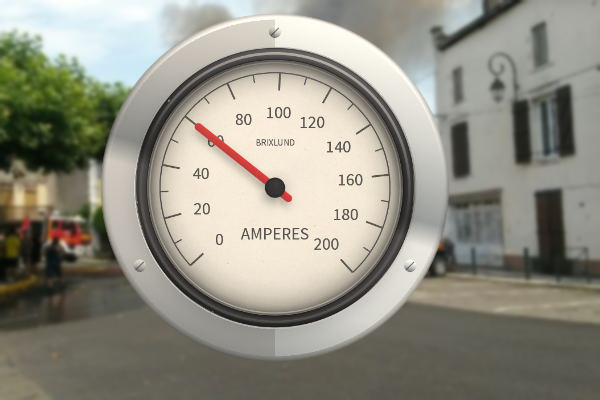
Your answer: 60 A
